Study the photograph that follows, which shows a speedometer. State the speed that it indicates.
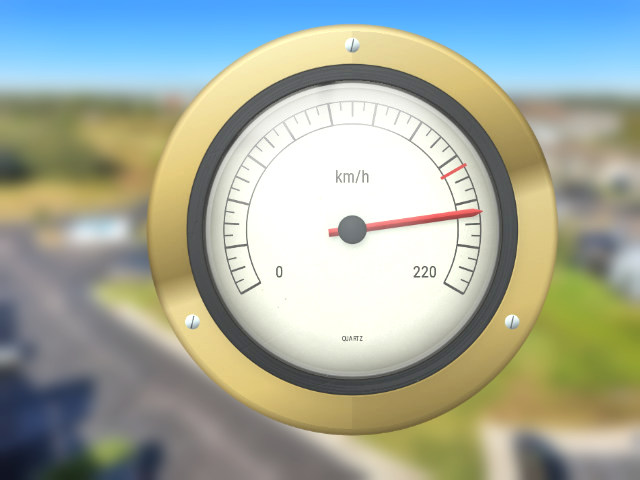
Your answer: 185 km/h
